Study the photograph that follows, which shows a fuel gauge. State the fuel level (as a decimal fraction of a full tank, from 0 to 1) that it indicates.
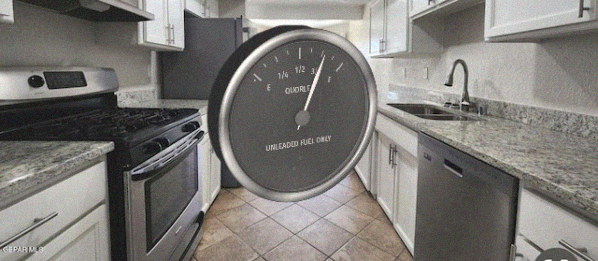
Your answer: 0.75
